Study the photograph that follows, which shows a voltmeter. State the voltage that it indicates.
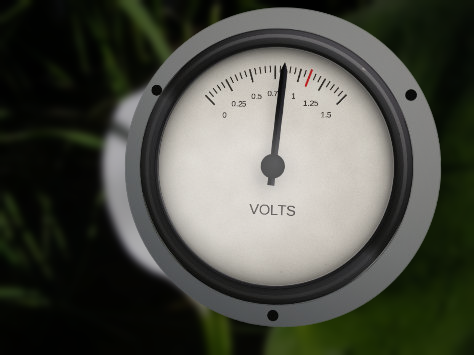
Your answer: 0.85 V
